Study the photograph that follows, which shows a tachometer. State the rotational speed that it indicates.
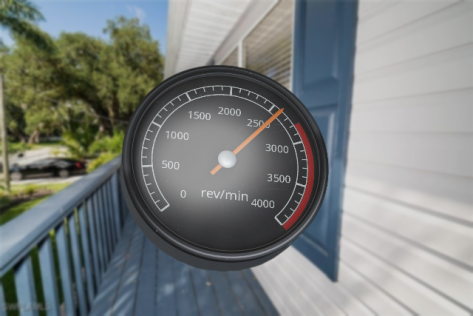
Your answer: 2600 rpm
